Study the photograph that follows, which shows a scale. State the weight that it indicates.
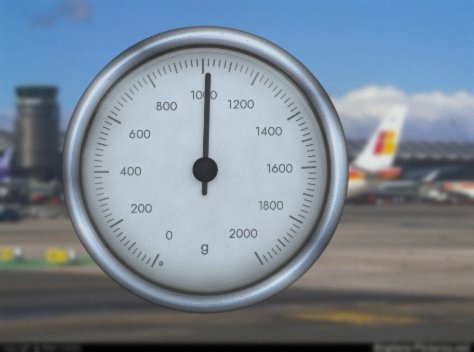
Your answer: 1020 g
